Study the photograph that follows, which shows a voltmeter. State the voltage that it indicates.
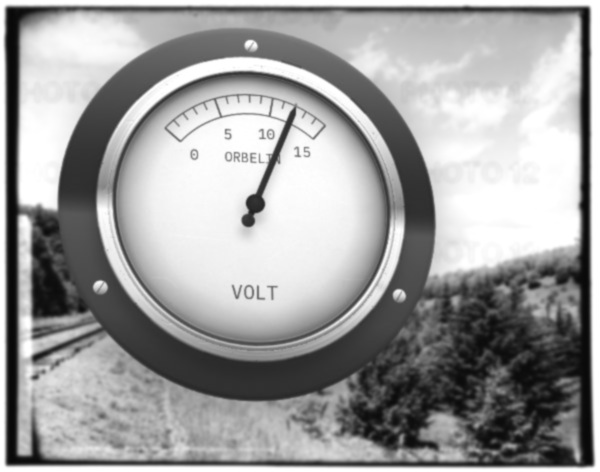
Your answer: 12 V
